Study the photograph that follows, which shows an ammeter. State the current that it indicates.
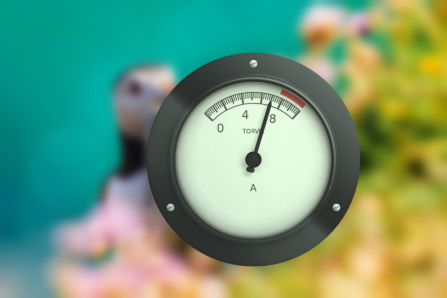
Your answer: 7 A
